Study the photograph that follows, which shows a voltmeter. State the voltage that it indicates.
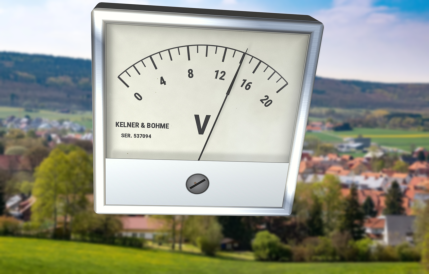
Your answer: 14 V
